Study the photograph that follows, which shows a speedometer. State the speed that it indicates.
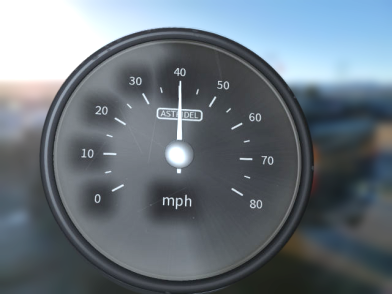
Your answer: 40 mph
